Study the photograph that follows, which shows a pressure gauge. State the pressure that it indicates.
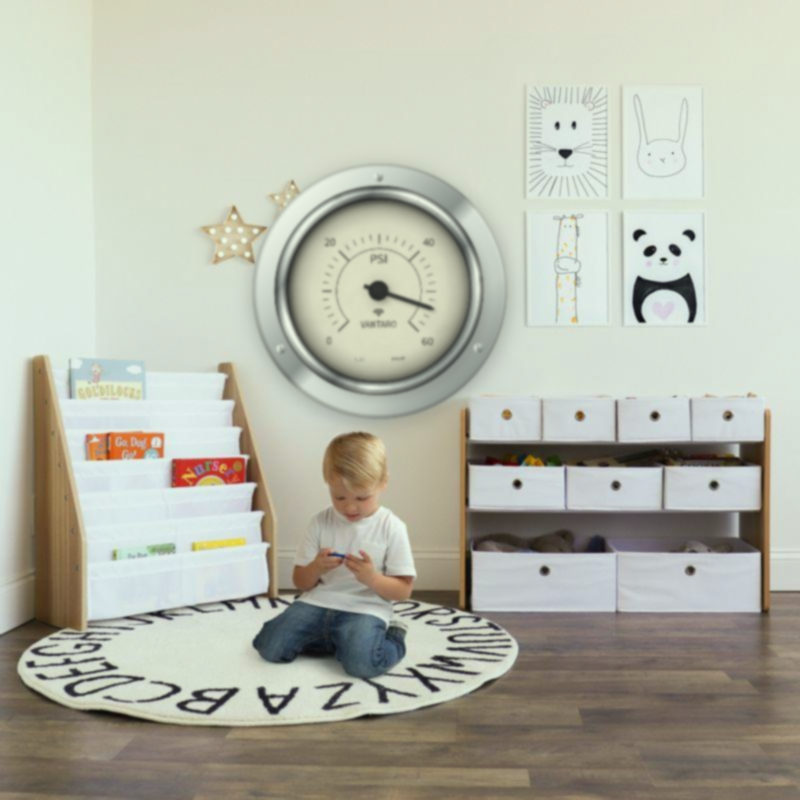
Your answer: 54 psi
